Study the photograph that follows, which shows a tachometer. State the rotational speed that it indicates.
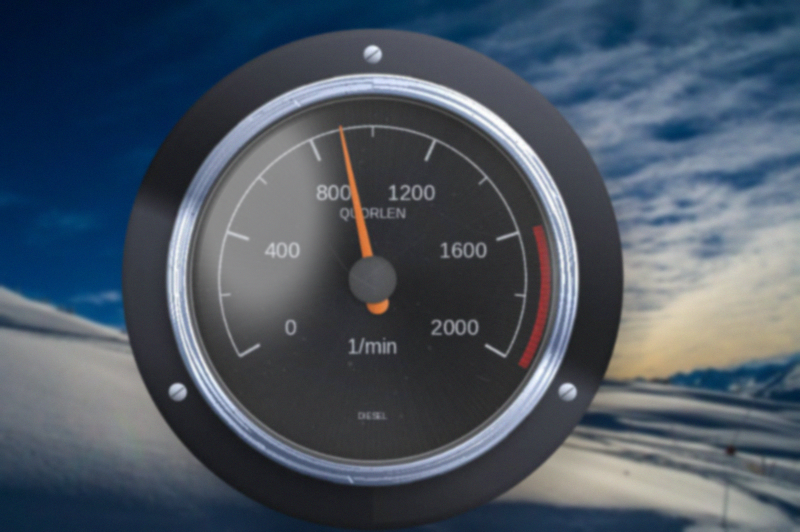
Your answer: 900 rpm
